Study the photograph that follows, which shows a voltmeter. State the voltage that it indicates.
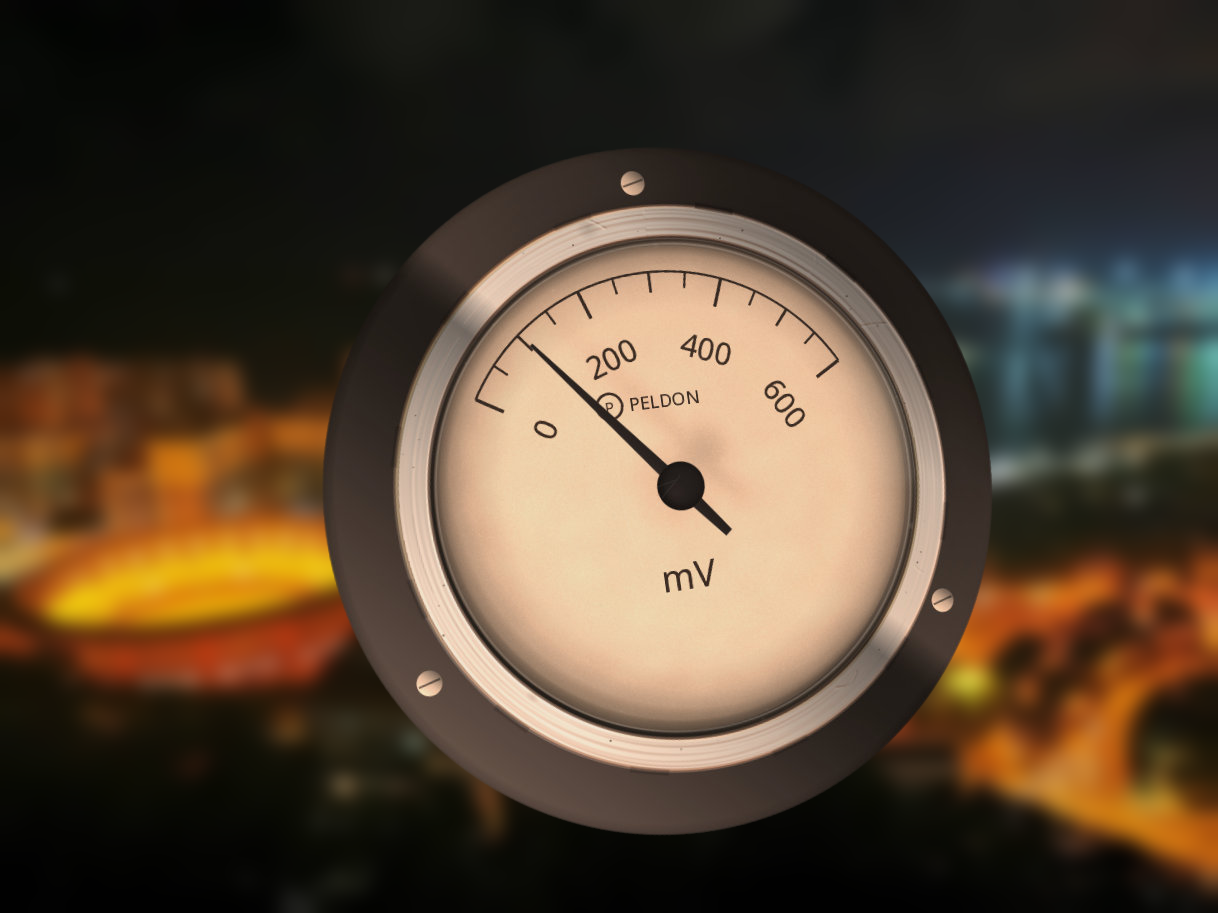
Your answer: 100 mV
